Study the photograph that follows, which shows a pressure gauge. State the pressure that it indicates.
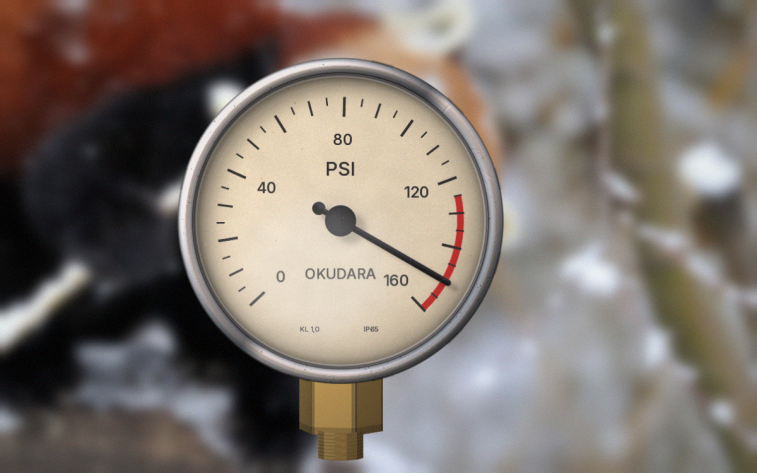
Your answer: 150 psi
